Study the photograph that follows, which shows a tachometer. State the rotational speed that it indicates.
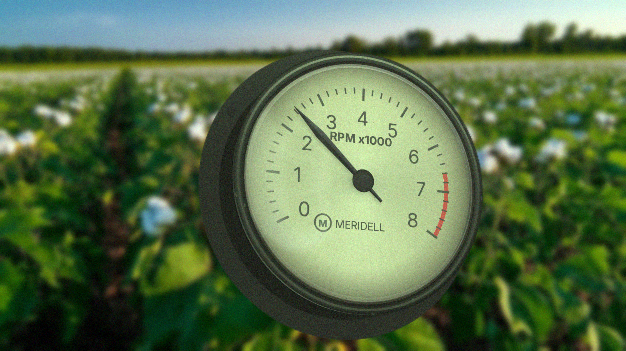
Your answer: 2400 rpm
